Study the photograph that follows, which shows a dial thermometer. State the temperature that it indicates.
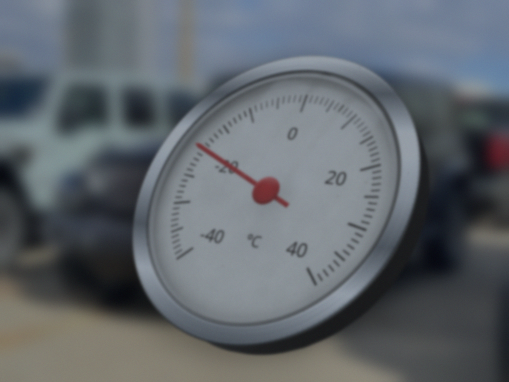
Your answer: -20 °C
